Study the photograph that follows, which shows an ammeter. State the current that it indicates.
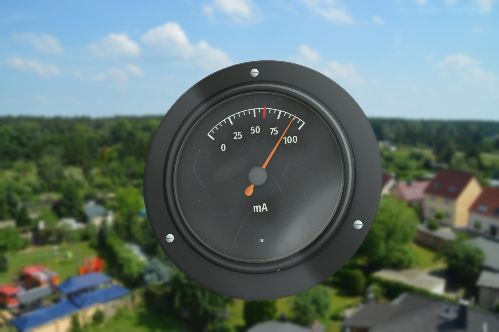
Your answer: 90 mA
